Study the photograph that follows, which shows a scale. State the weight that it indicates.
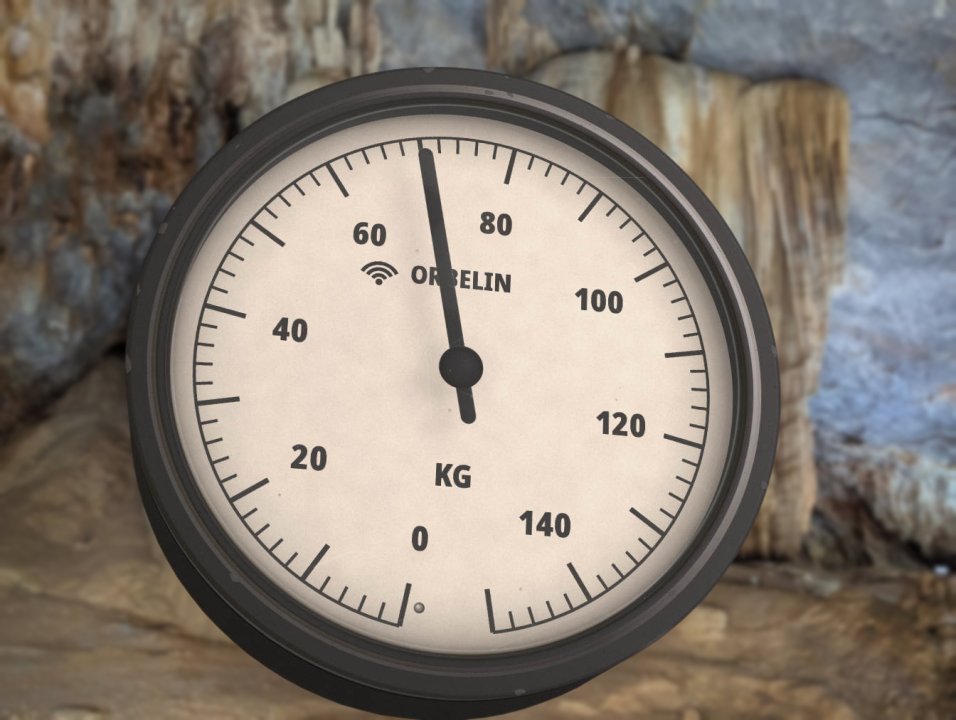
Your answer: 70 kg
